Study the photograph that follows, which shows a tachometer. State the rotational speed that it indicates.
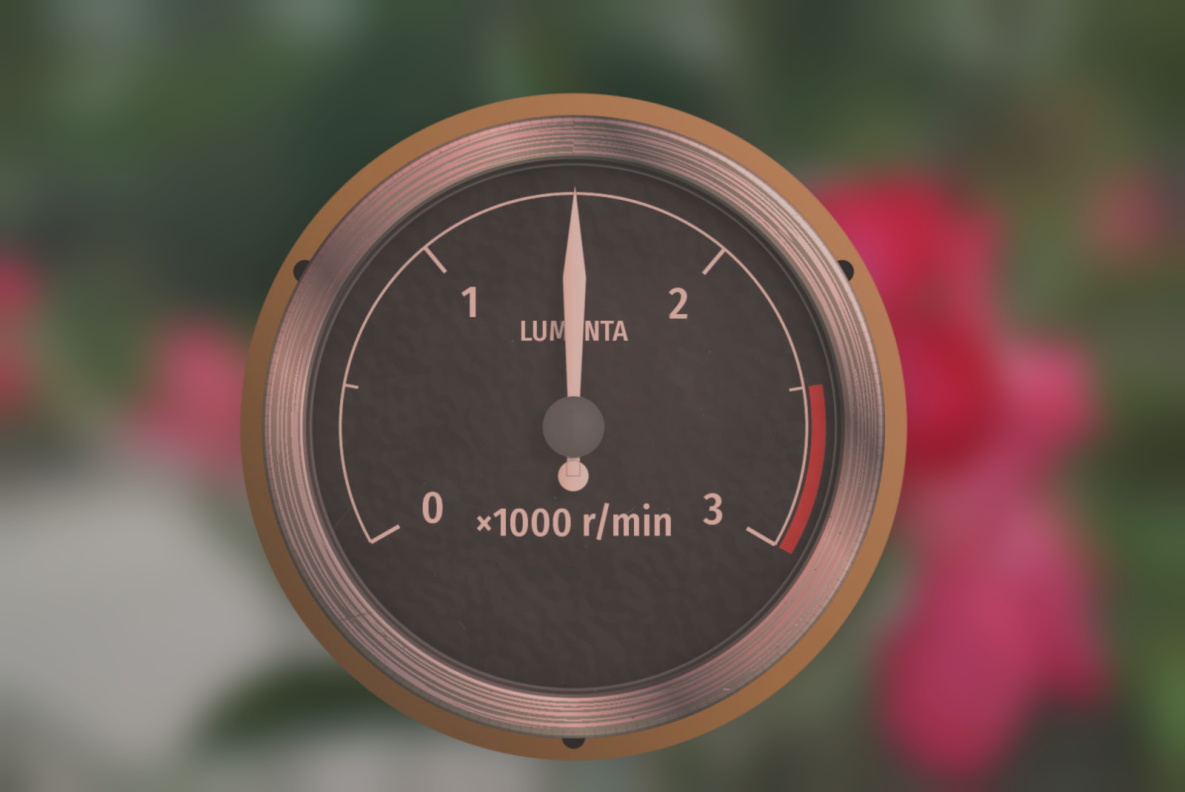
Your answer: 1500 rpm
